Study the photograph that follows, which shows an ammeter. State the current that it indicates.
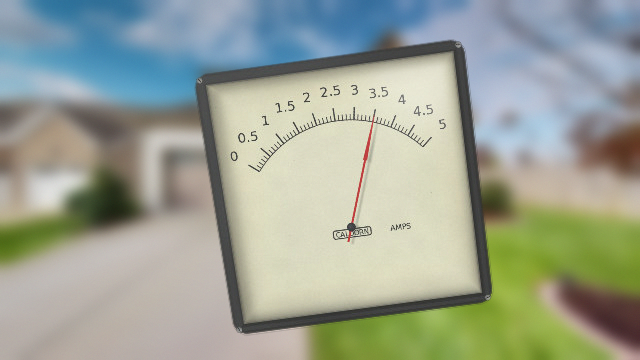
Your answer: 3.5 A
